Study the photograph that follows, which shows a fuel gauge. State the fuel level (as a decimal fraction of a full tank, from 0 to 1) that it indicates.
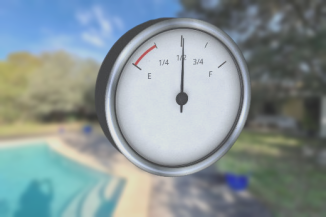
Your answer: 0.5
